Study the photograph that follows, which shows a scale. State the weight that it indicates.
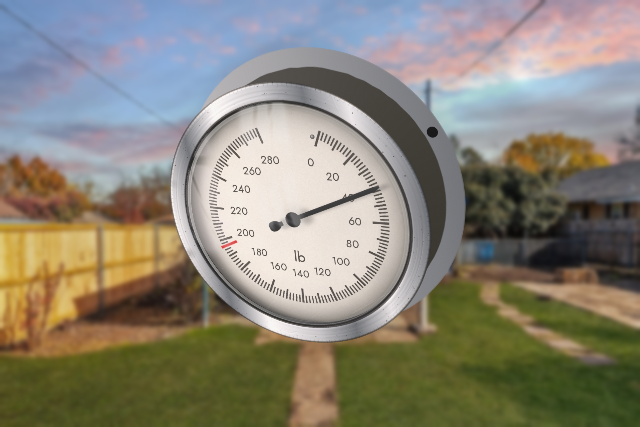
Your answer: 40 lb
